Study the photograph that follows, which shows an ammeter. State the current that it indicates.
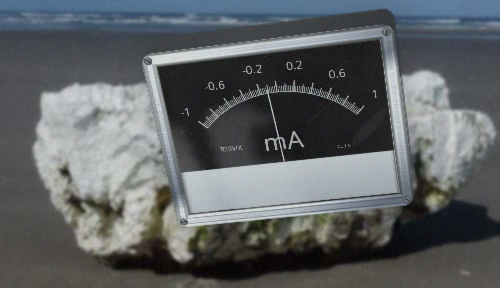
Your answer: -0.1 mA
